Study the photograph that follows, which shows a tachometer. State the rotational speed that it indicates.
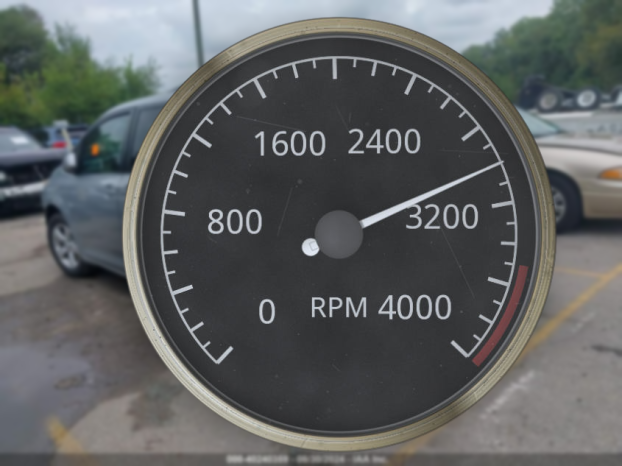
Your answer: 3000 rpm
